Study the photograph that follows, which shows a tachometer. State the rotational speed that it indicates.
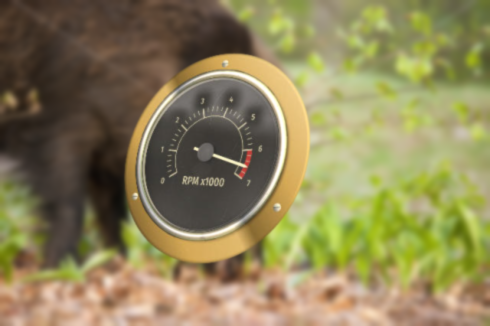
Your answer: 6600 rpm
